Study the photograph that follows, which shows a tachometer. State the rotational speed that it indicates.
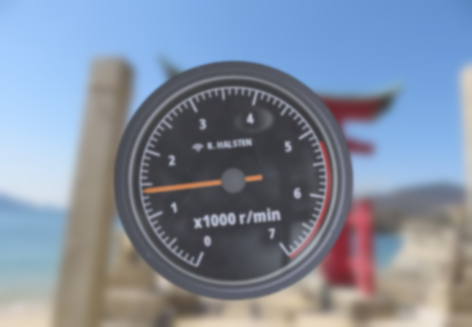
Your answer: 1400 rpm
